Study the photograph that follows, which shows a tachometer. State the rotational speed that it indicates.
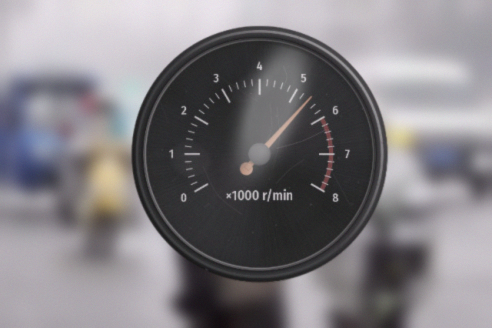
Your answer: 5400 rpm
